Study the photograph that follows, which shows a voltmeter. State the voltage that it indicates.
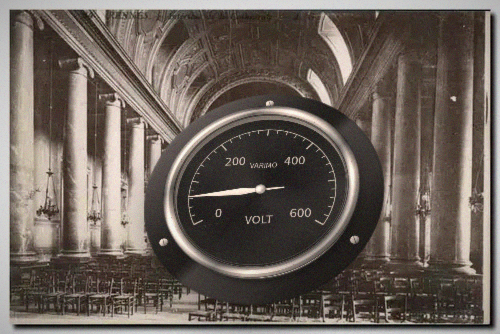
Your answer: 60 V
